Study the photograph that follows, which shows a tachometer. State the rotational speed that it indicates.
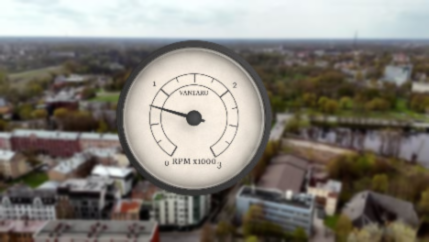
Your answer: 750 rpm
